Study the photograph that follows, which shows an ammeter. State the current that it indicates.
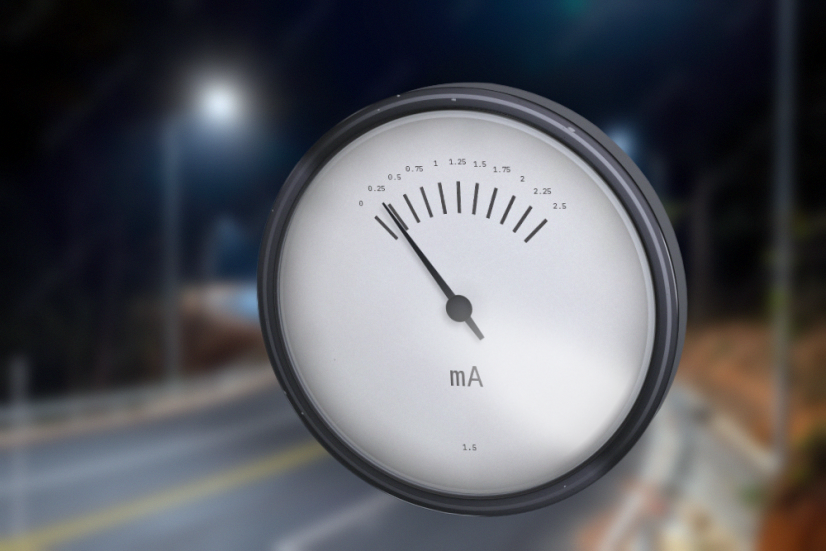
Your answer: 0.25 mA
